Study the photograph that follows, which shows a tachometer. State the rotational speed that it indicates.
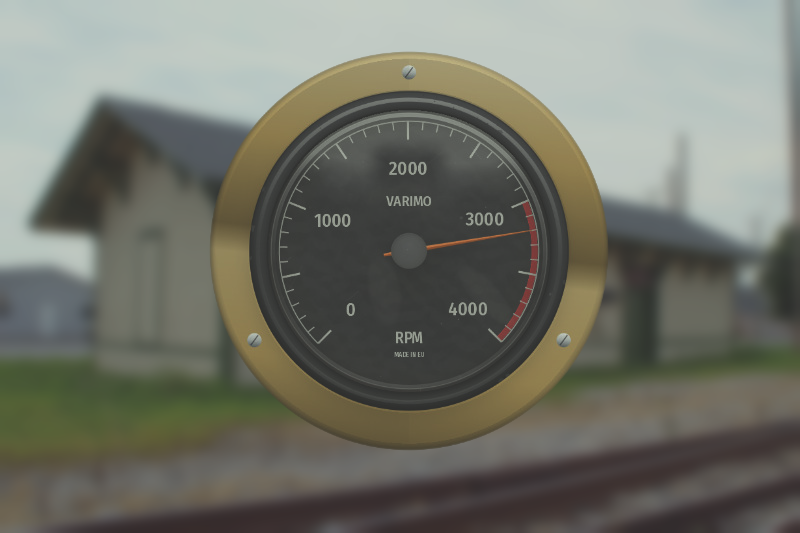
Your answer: 3200 rpm
